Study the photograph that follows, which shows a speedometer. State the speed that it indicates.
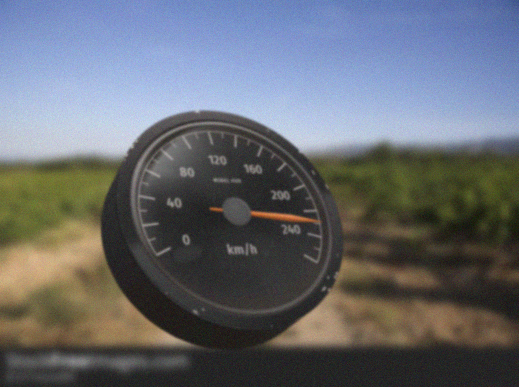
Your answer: 230 km/h
